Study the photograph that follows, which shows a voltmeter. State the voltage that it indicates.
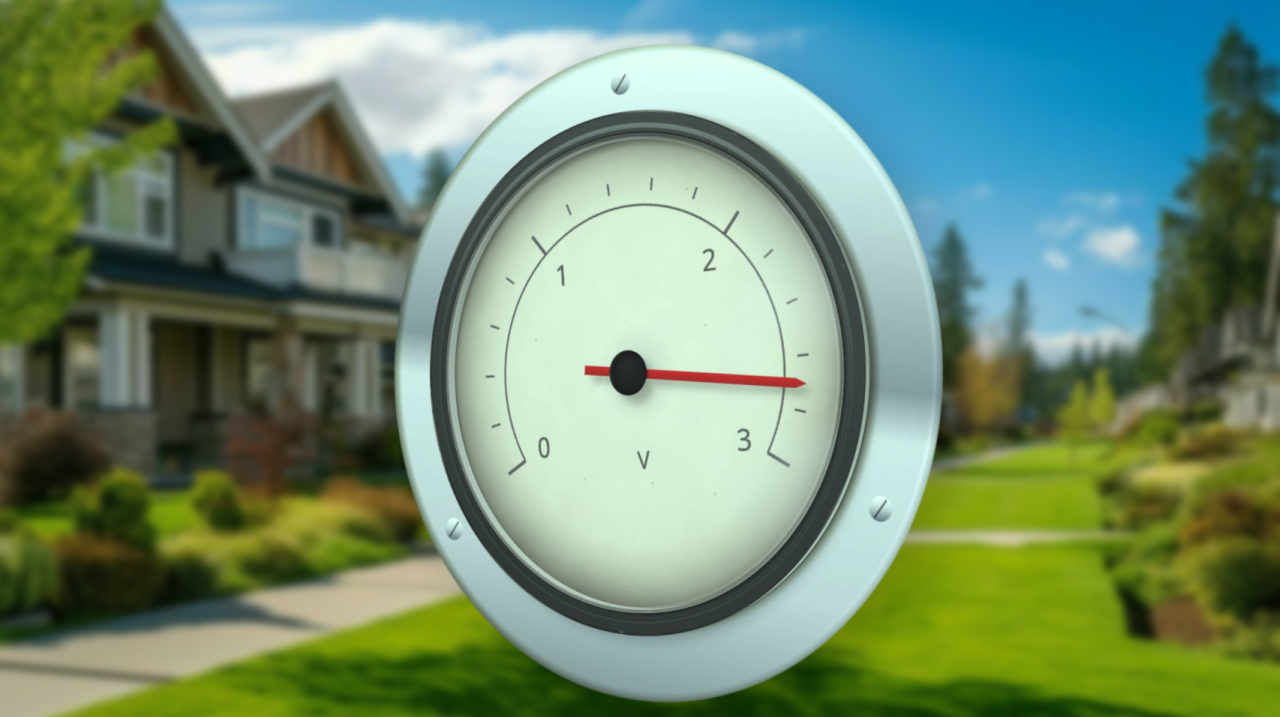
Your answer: 2.7 V
